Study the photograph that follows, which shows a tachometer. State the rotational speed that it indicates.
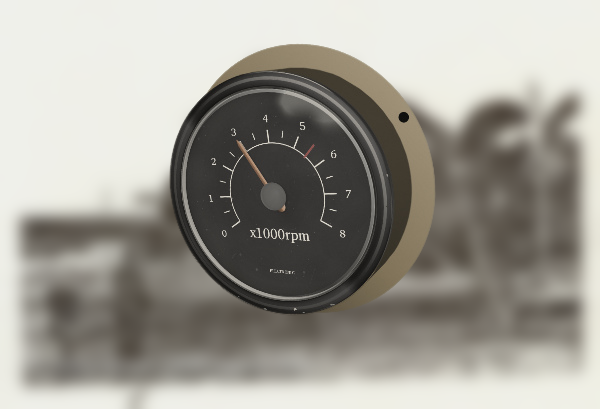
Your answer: 3000 rpm
